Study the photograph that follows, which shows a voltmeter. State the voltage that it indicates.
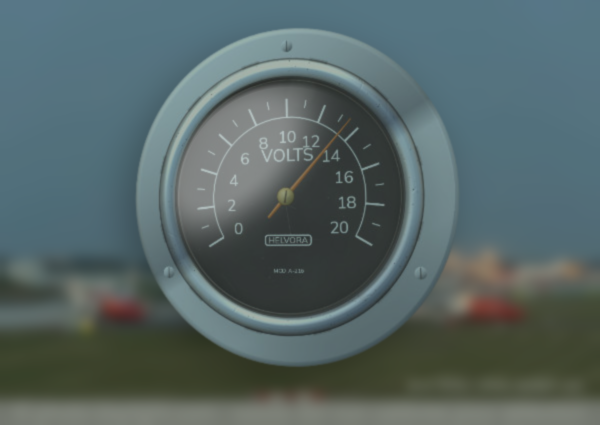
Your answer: 13.5 V
